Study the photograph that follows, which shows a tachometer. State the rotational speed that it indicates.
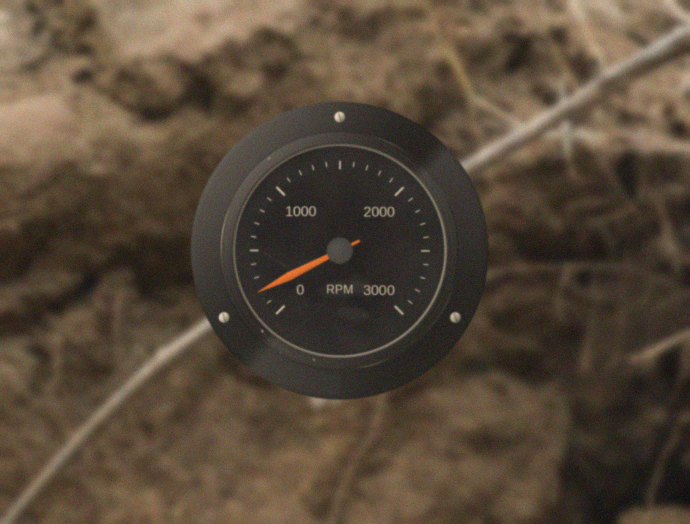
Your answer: 200 rpm
